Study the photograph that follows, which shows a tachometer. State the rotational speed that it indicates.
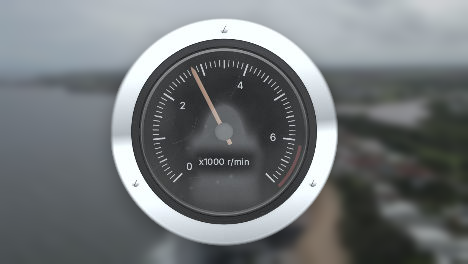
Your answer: 2800 rpm
